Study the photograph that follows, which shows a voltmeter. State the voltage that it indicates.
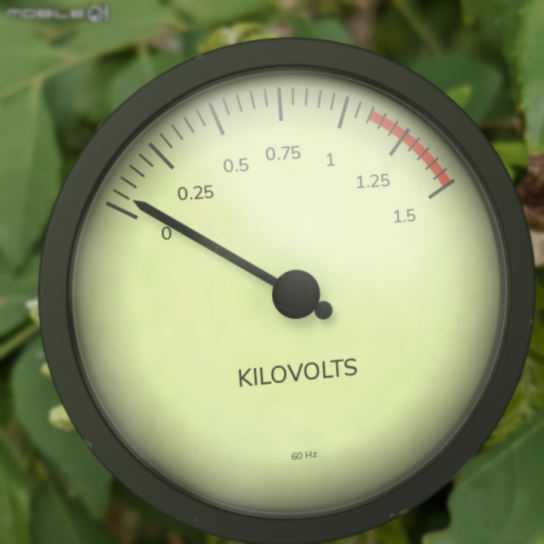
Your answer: 0.05 kV
